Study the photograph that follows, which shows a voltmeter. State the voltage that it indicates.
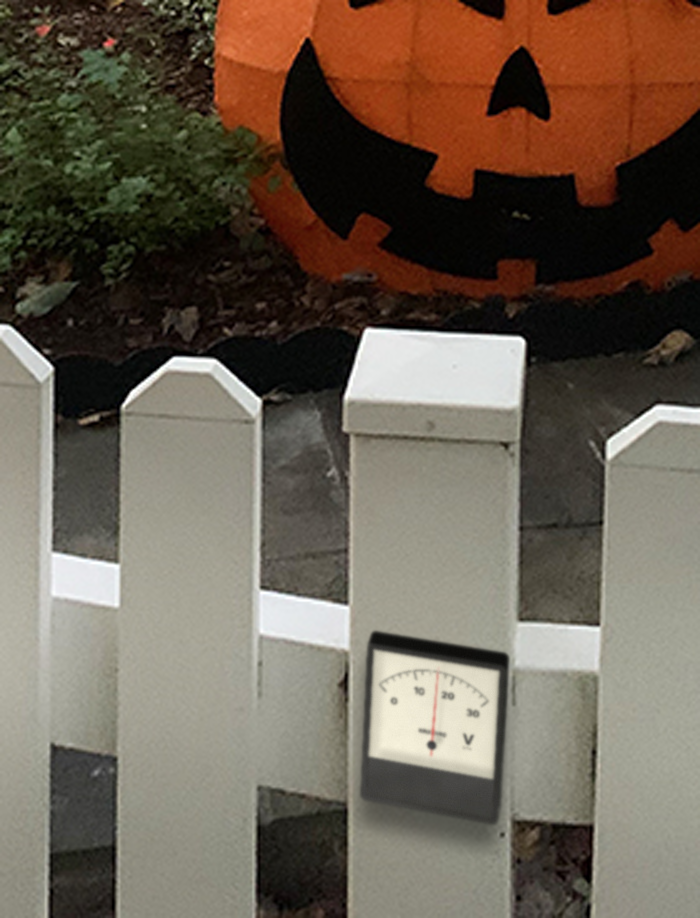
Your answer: 16 V
